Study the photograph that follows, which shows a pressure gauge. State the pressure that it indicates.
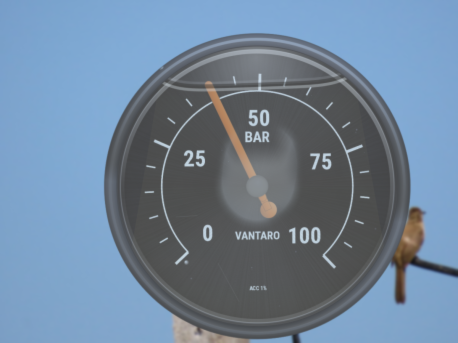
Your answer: 40 bar
